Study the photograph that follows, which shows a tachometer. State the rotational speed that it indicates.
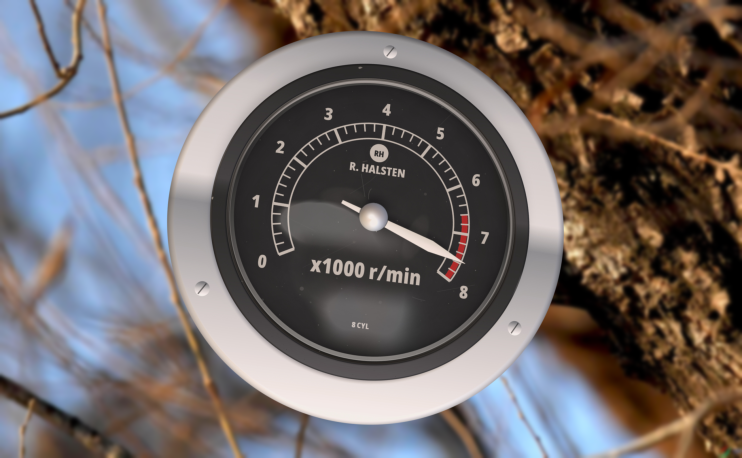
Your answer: 7600 rpm
